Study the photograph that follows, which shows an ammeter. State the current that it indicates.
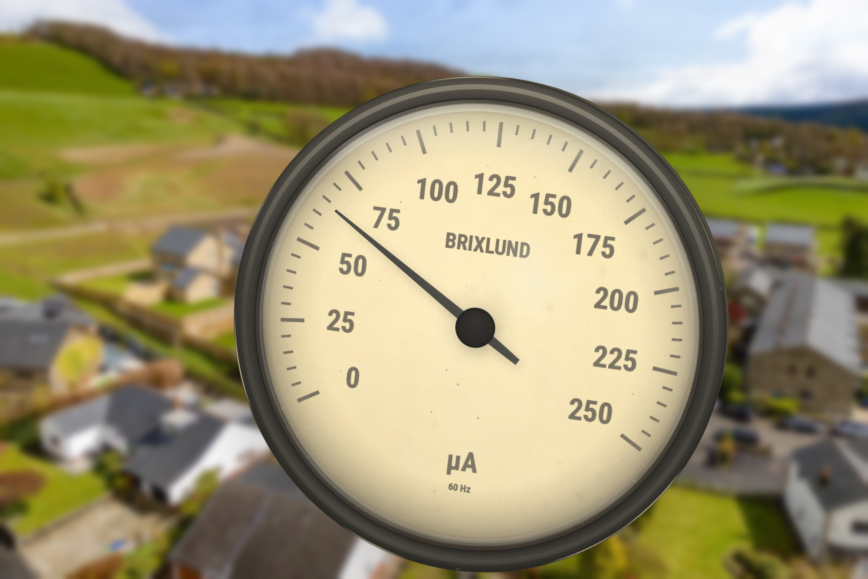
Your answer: 65 µA
